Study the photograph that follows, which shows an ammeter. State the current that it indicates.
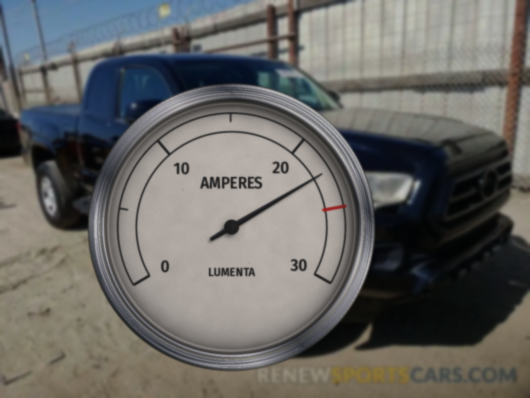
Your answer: 22.5 A
